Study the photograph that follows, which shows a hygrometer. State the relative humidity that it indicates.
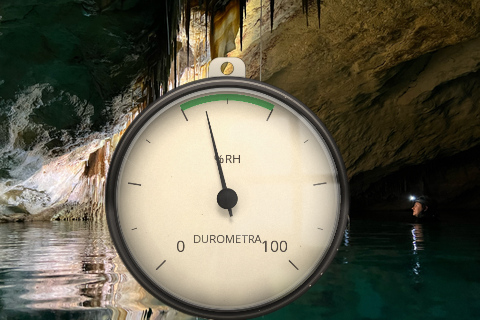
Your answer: 45 %
